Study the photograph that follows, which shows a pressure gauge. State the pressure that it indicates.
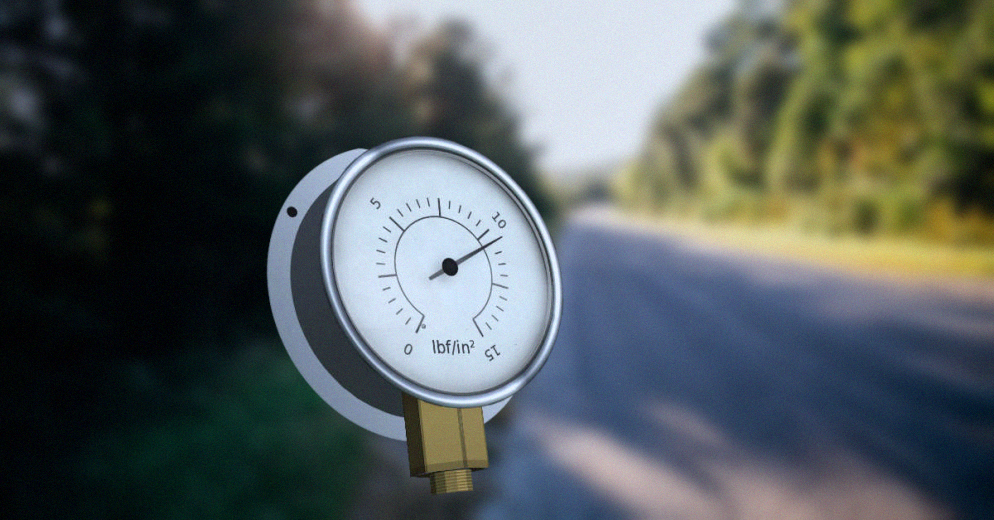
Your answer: 10.5 psi
